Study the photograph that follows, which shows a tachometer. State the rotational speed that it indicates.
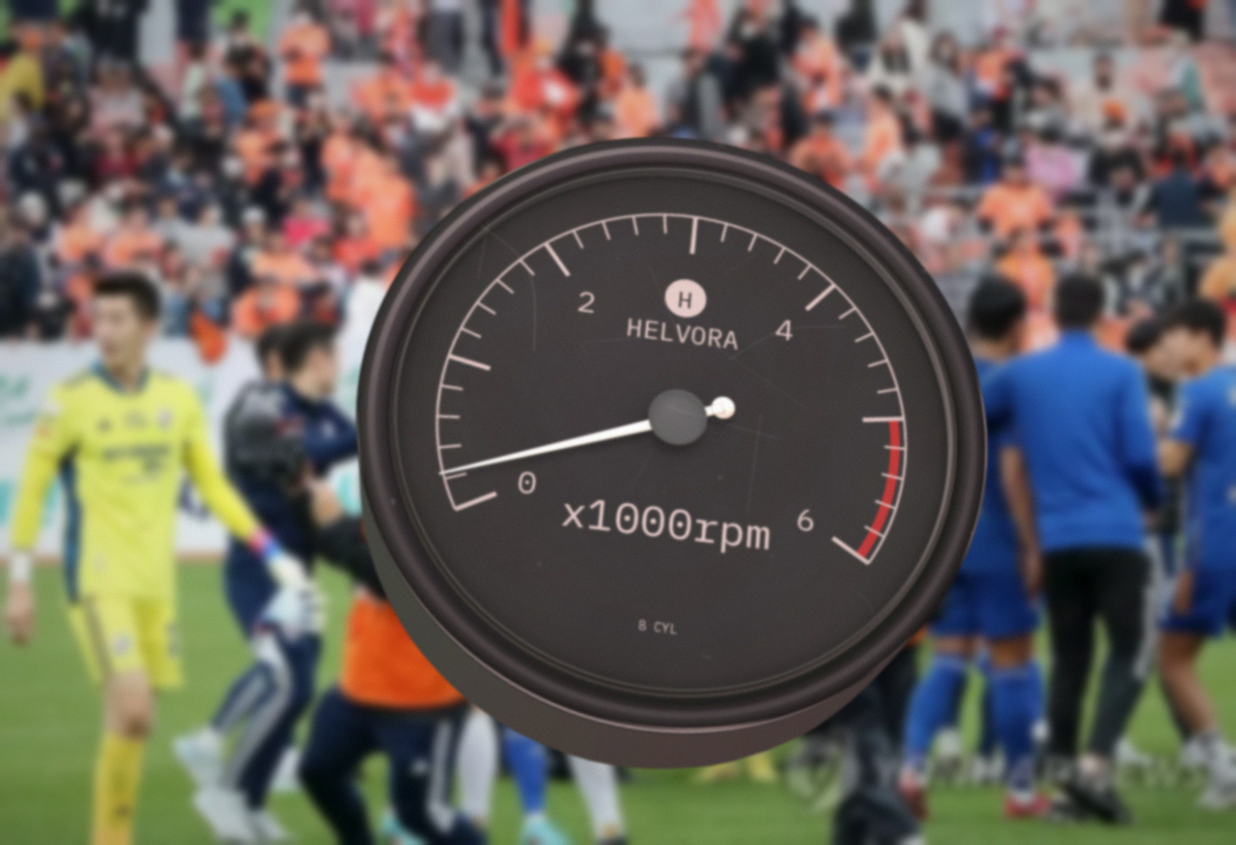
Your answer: 200 rpm
